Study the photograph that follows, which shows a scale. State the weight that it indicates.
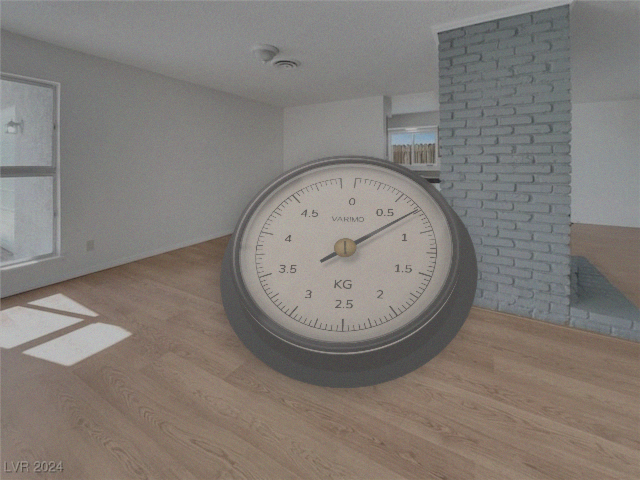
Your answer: 0.75 kg
